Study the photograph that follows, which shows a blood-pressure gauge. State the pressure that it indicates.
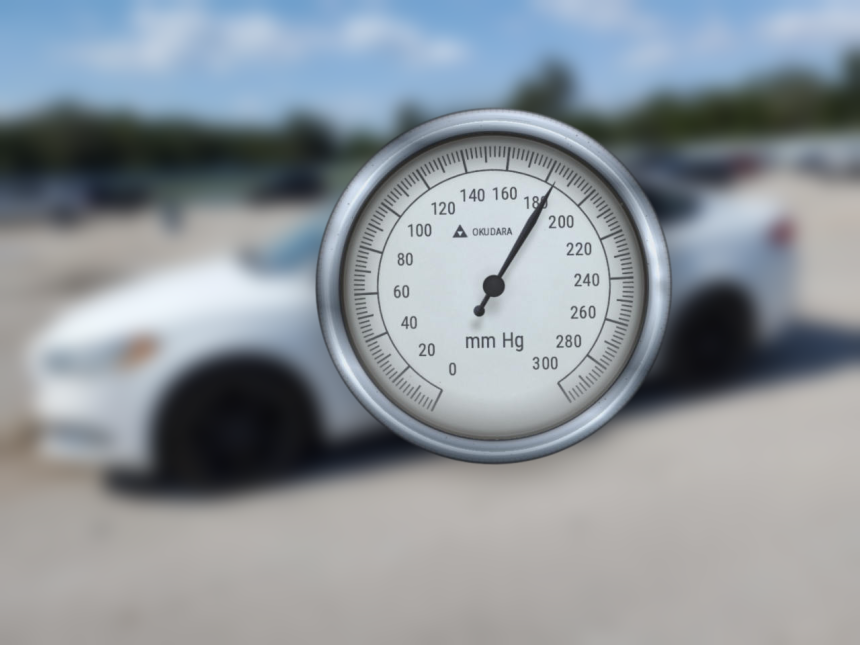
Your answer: 184 mmHg
